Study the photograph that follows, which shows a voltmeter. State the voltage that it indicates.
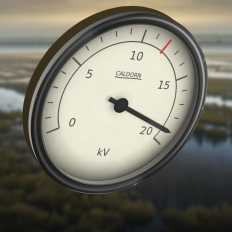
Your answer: 19 kV
